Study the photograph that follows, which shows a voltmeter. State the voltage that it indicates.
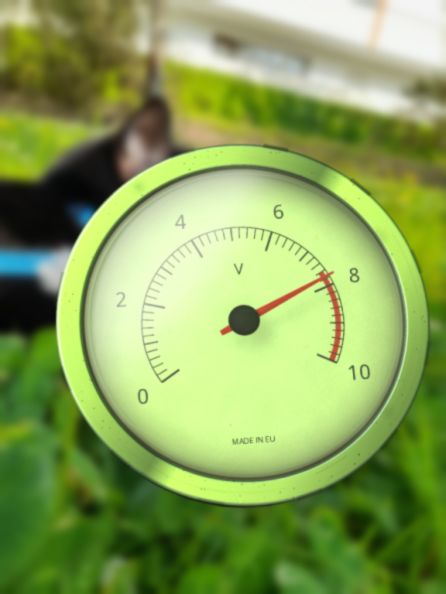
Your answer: 7.8 V
